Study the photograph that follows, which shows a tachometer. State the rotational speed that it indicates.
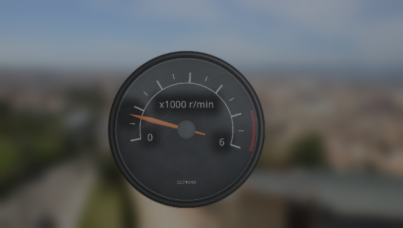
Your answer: 750 rpm
